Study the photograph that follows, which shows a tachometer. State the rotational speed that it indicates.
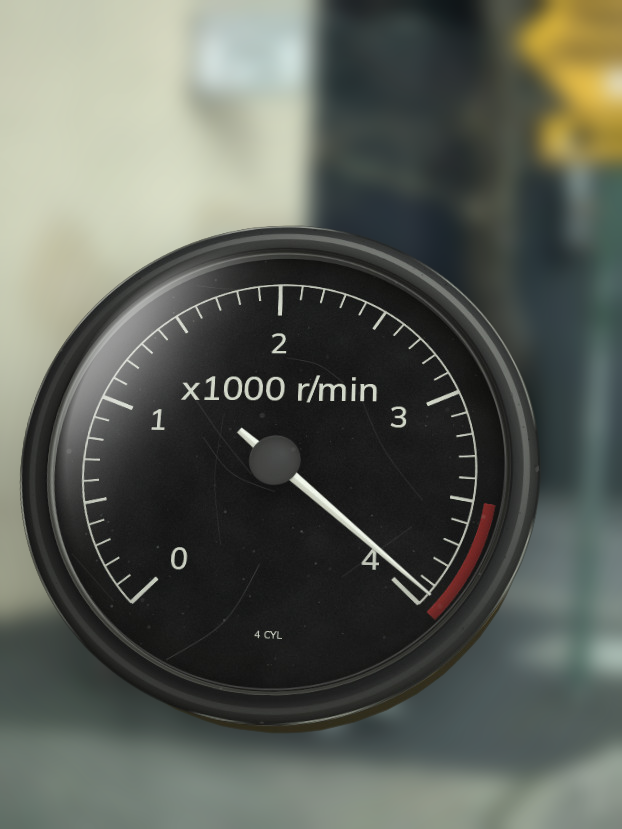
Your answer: 3950 rpm
